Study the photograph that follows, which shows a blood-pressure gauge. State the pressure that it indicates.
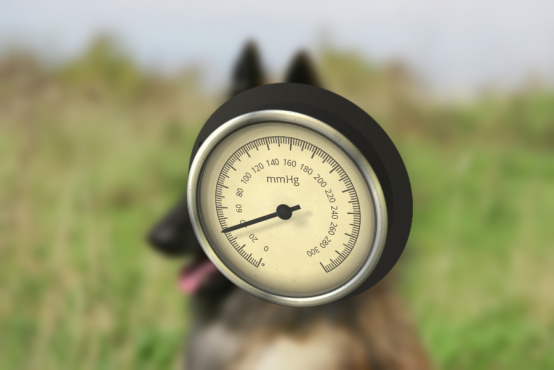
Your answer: 40 mmHg
